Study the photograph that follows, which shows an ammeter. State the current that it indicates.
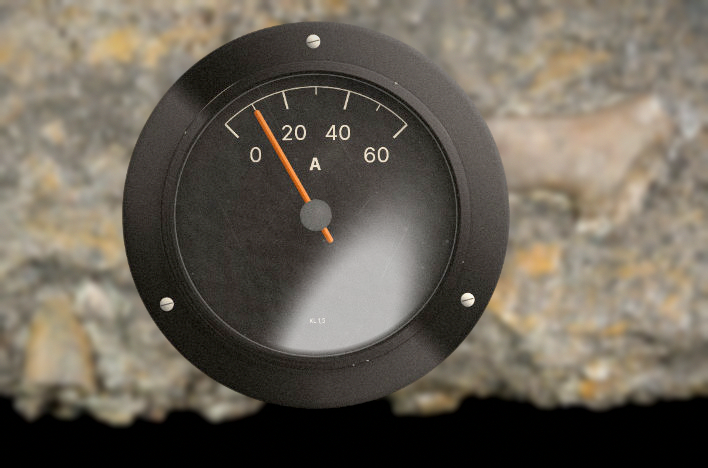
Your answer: 10 A
